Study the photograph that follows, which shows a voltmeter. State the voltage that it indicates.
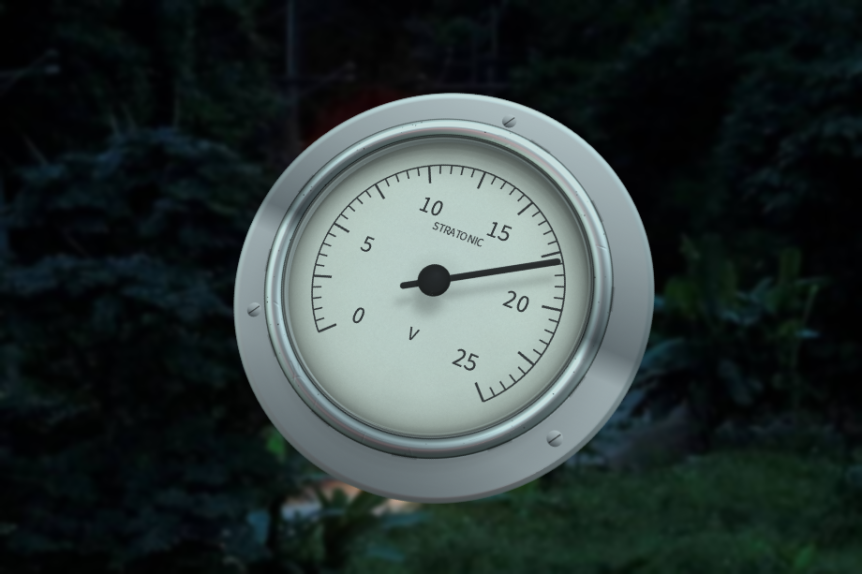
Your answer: 18 V
